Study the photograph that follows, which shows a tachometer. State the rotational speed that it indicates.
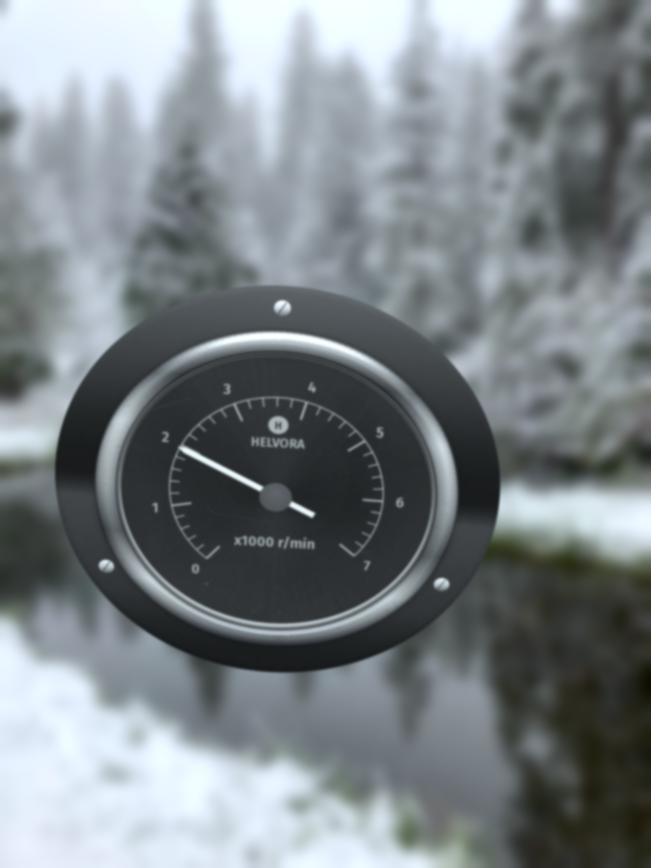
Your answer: 2000 rpm
